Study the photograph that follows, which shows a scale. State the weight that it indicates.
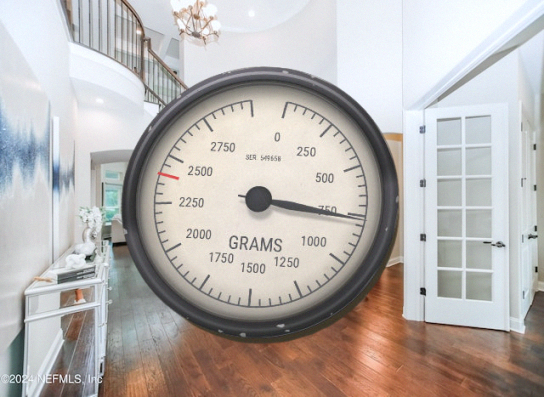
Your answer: 775 g
